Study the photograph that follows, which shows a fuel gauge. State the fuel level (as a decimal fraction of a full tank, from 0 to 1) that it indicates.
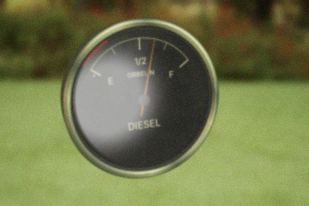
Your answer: 0.625
